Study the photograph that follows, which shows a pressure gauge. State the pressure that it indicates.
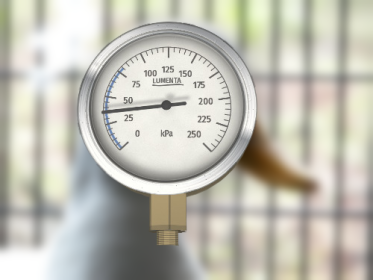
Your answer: 35 kPa
